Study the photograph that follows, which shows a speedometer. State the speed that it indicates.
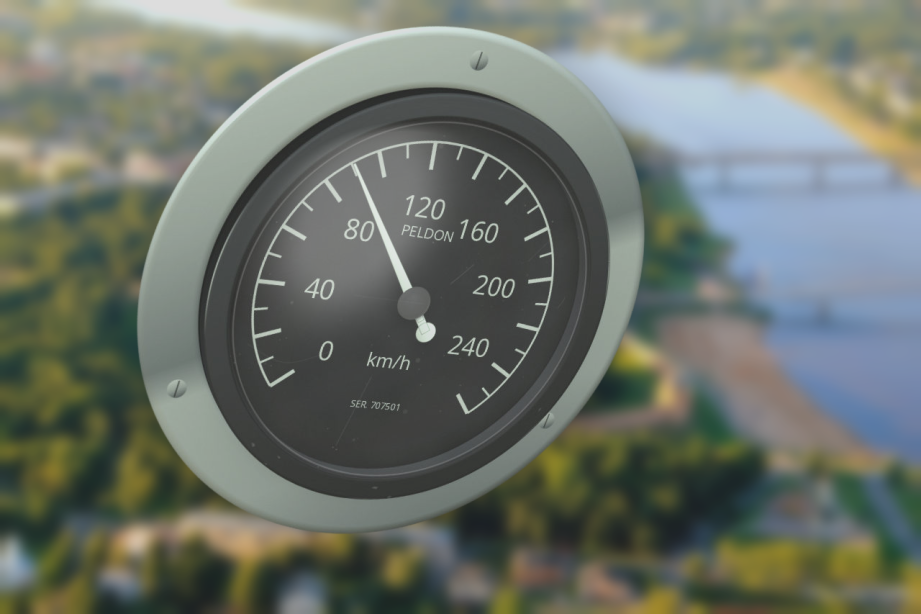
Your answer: 90 km/h
